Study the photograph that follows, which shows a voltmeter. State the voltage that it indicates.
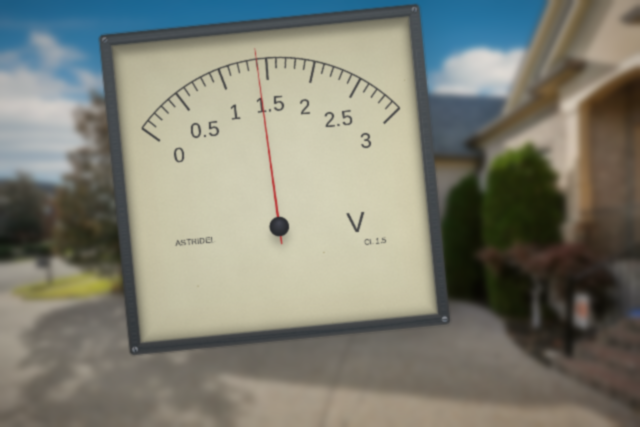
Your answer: 1.4 V
